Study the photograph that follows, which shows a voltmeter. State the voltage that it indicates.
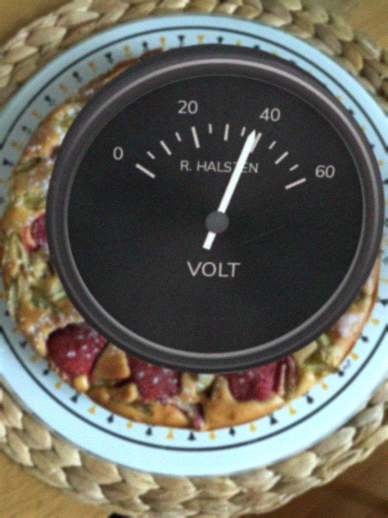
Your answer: 37.5 V
